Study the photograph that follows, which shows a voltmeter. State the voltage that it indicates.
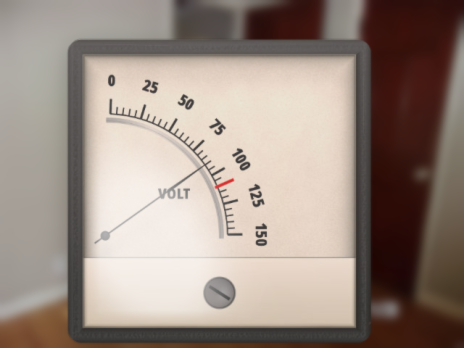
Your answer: 90 V
